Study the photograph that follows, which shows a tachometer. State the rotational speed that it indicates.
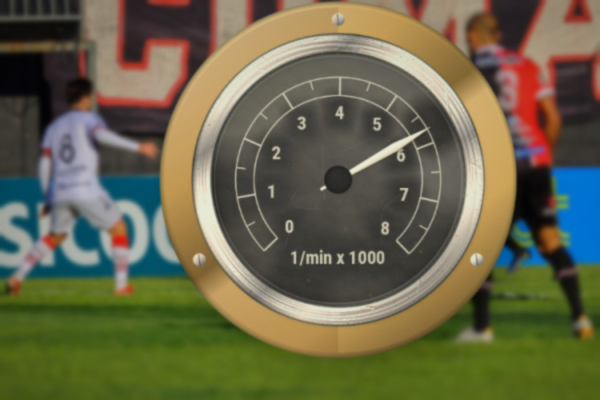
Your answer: 5750 rpm
